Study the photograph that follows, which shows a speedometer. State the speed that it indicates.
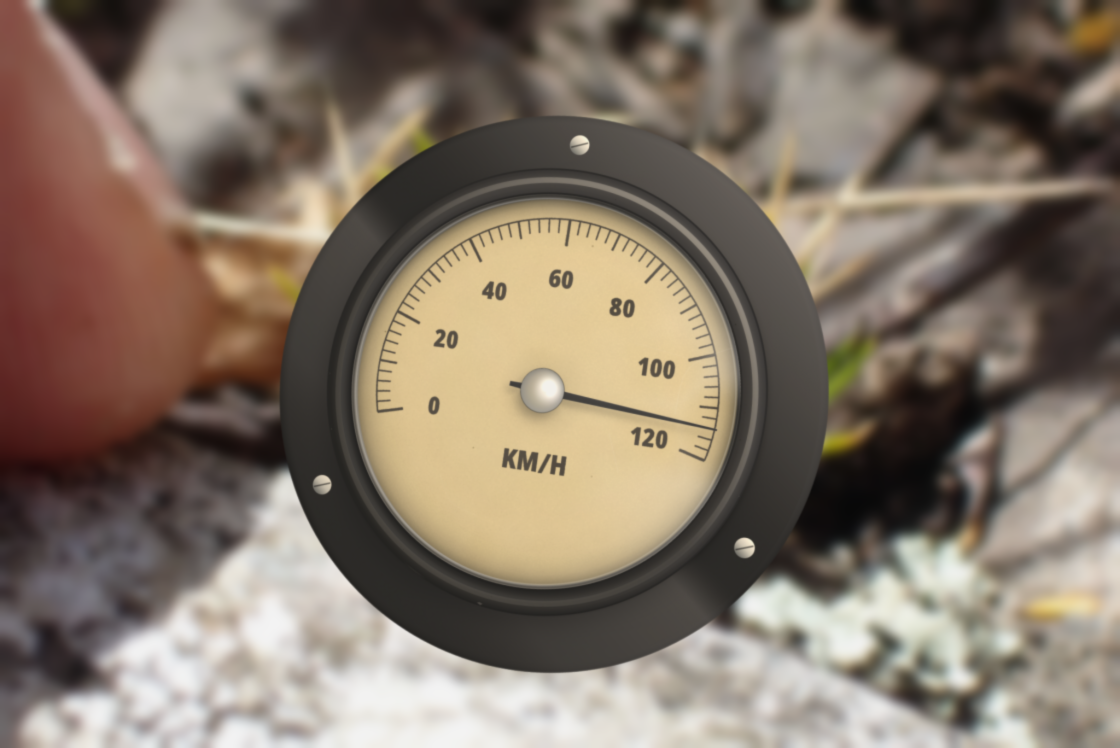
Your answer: 114 km/h
